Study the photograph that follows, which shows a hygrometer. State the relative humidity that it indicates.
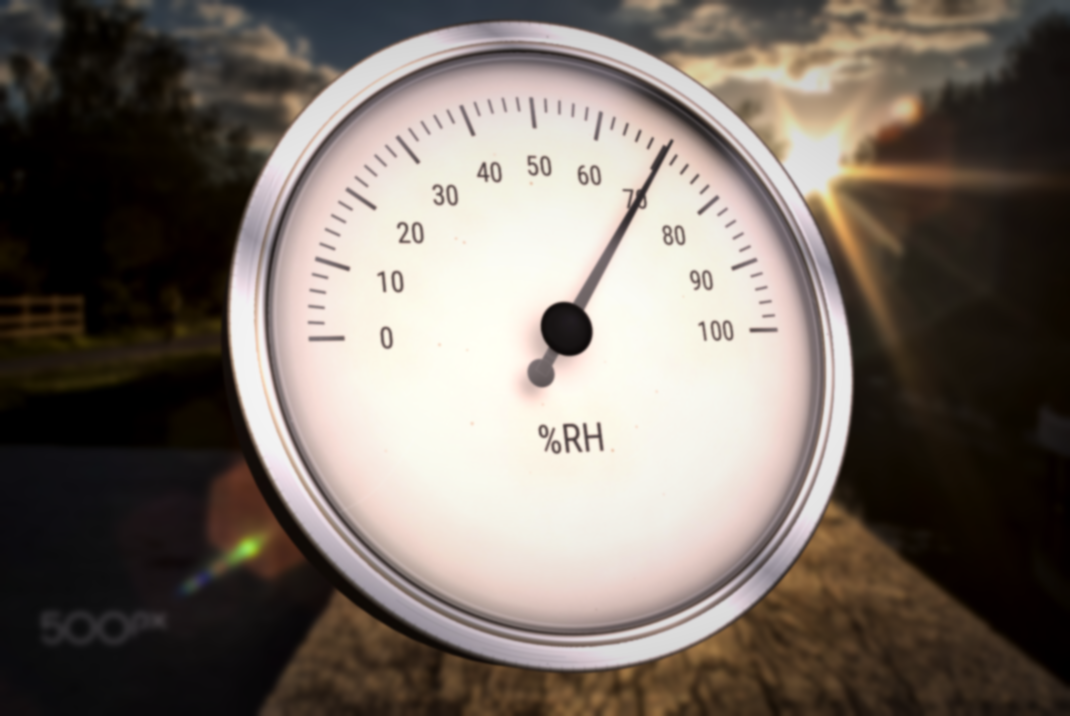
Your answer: 70 %
